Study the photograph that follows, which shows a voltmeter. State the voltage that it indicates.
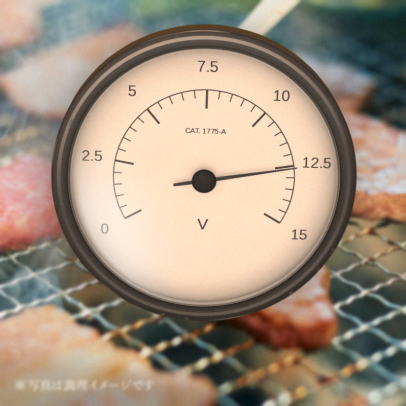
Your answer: 12.5 V
